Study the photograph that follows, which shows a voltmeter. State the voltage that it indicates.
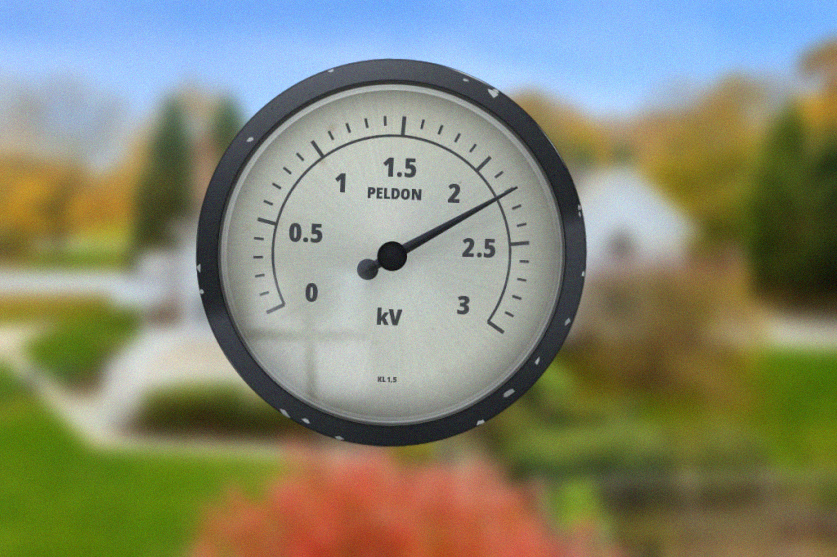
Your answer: 2.2 kV
